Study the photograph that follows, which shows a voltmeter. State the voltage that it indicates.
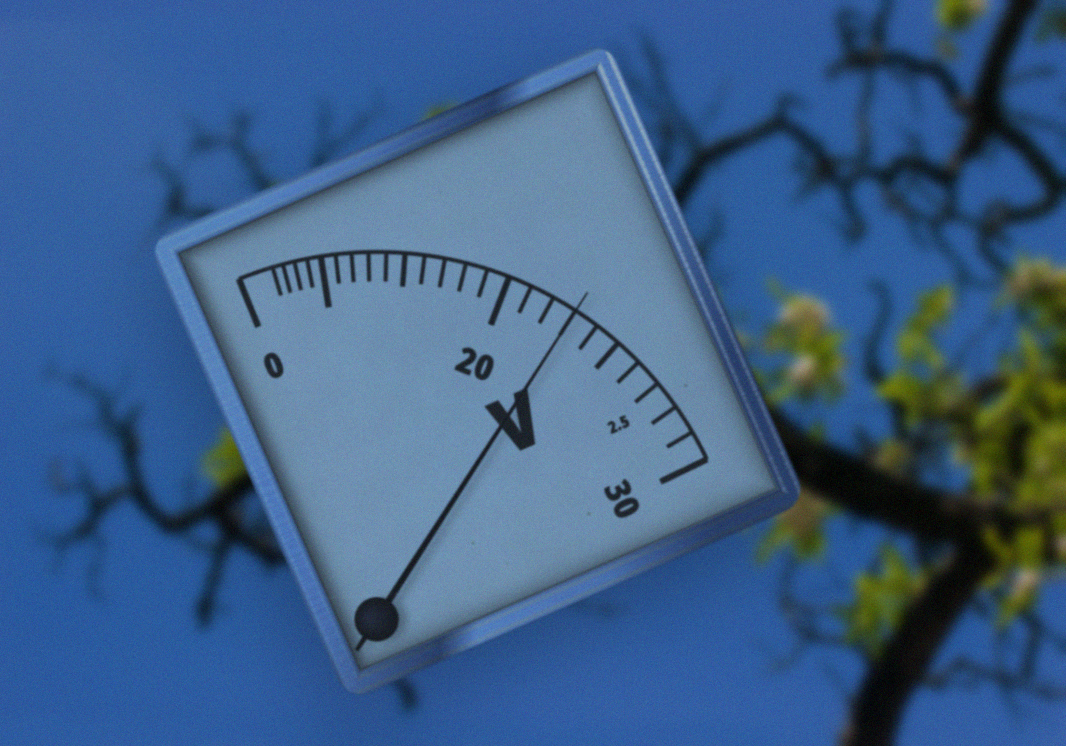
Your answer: 23 V
